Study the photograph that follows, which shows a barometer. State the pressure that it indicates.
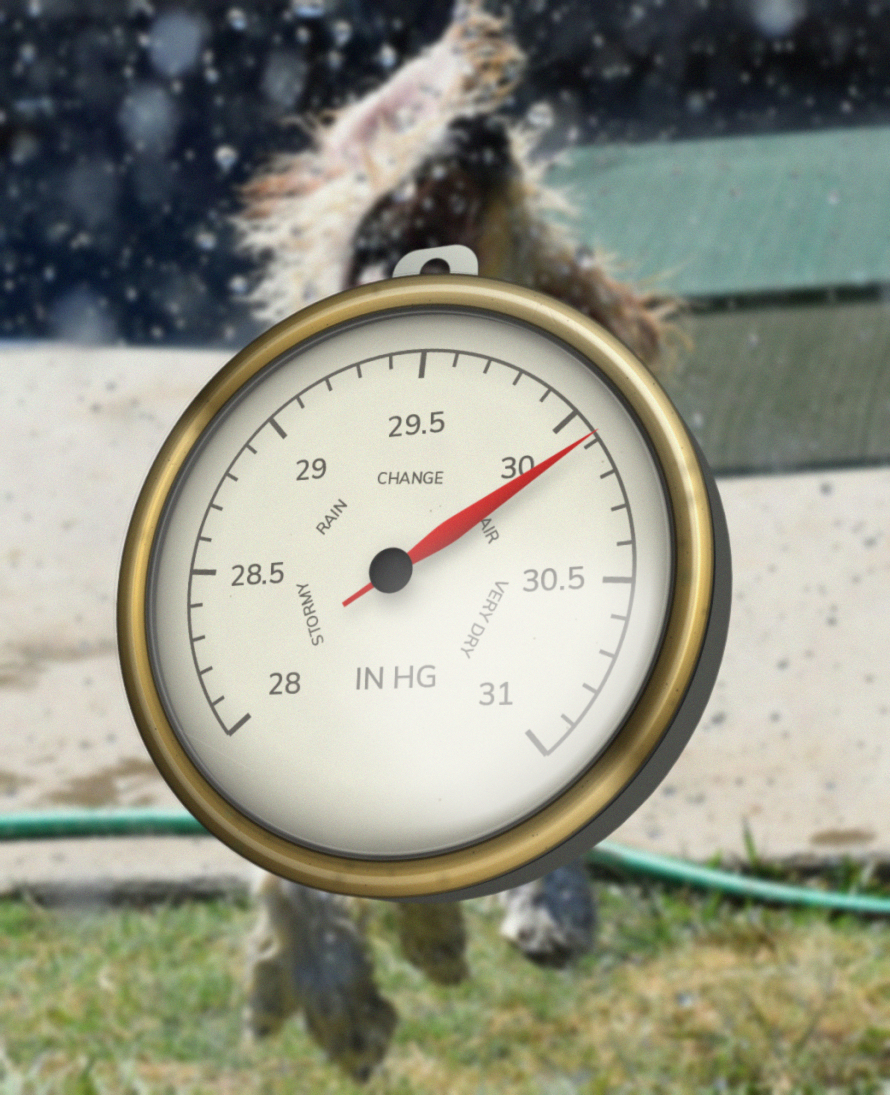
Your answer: 30.1 inHg
